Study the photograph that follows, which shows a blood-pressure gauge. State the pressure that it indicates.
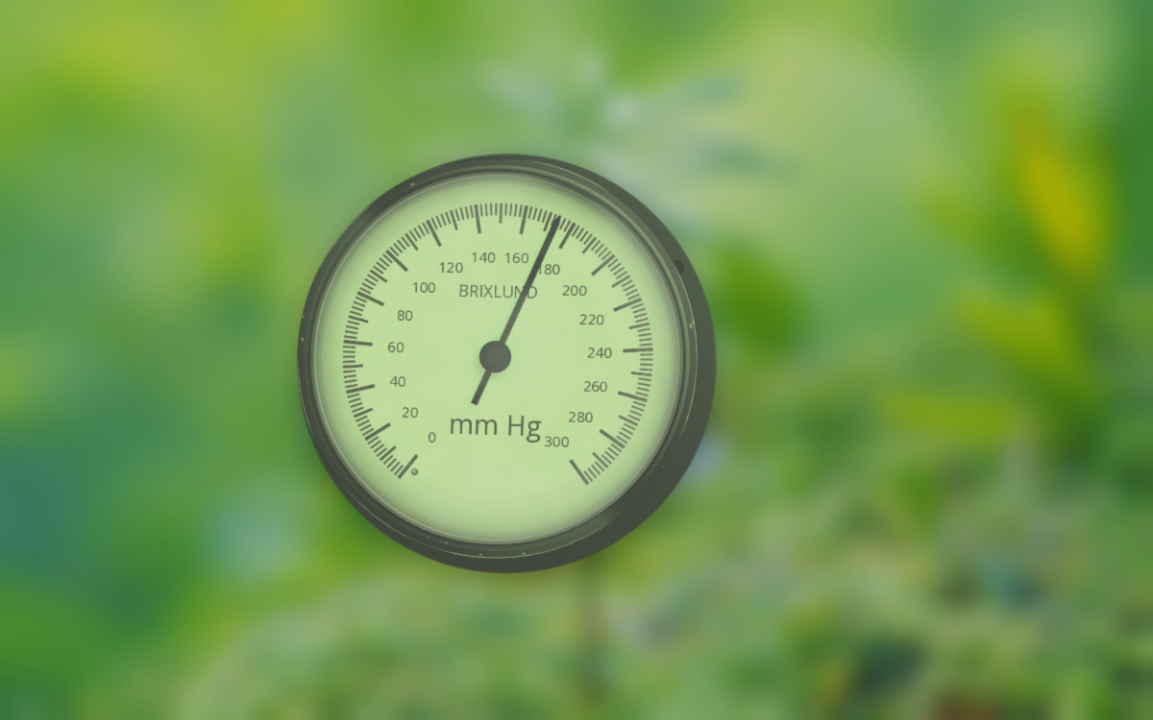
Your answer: 174 mmHg
